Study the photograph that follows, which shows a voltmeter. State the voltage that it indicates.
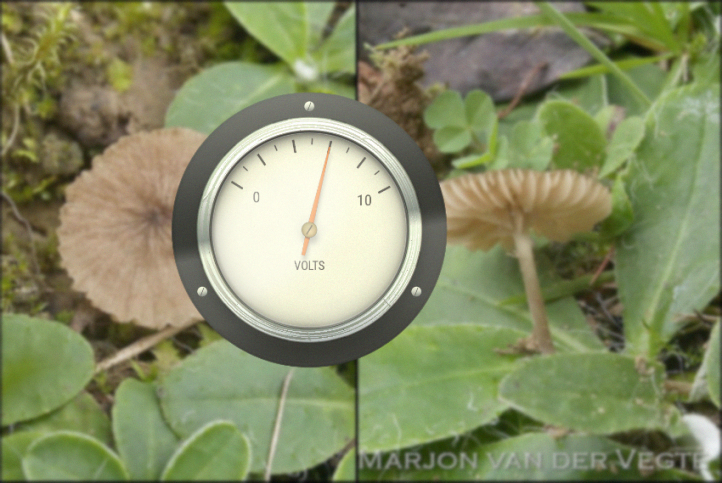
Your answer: 6 V
